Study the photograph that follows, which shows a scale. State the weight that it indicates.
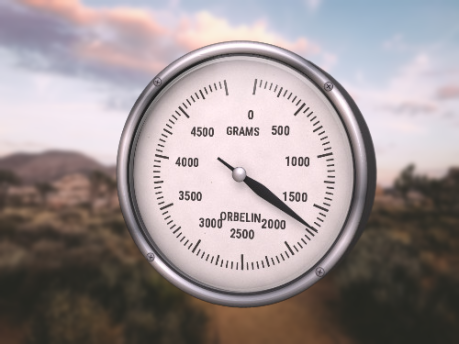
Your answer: 1700 g
